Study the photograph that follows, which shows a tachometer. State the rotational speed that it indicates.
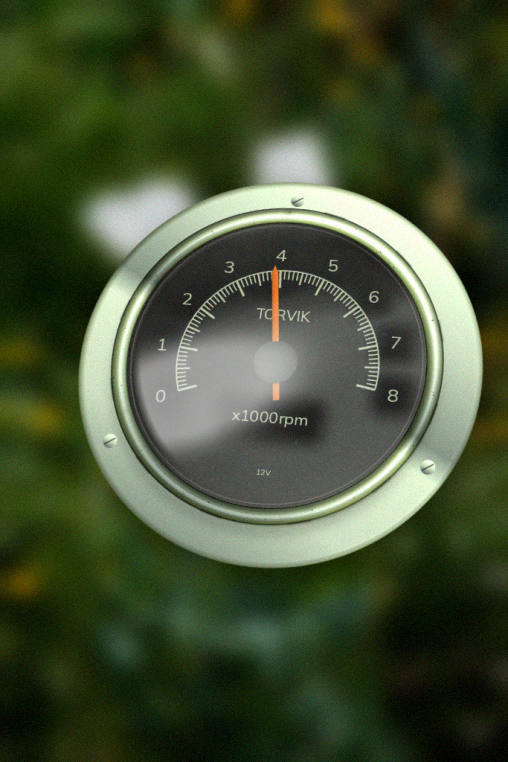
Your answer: 3900 rpm
